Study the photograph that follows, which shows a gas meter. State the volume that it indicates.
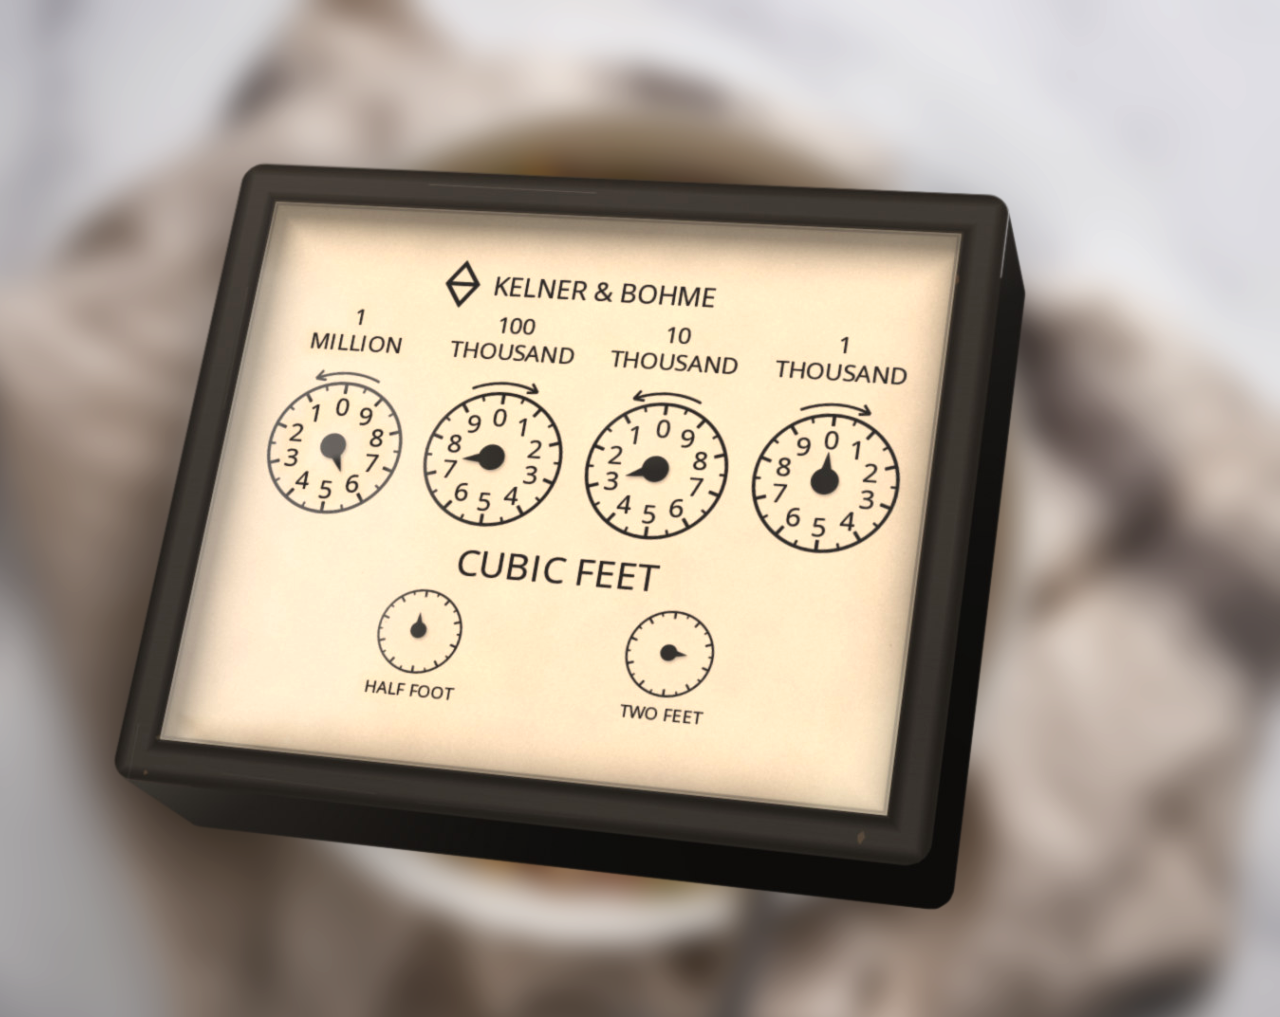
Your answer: 573000 ft³
